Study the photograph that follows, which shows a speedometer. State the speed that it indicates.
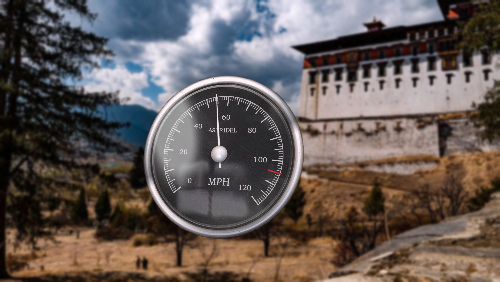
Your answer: 55 mph
